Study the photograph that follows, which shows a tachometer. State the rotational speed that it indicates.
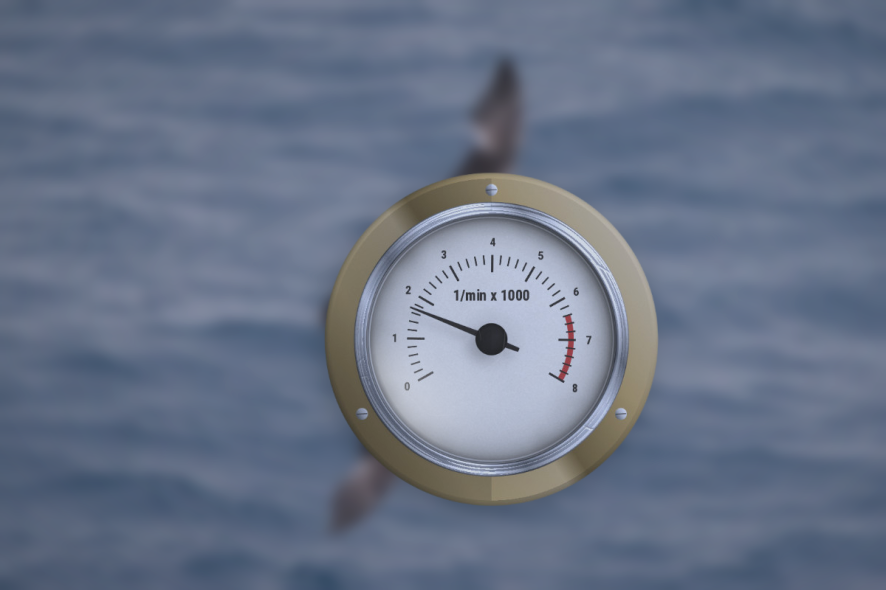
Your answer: 1700 rpm
